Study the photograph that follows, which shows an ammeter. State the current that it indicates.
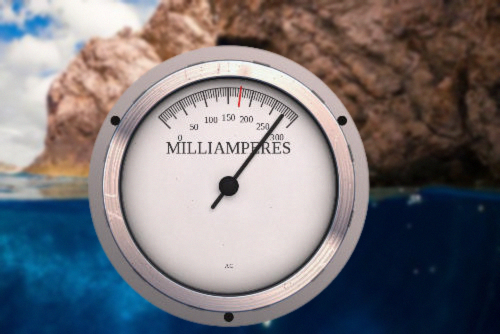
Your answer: 275 mA
